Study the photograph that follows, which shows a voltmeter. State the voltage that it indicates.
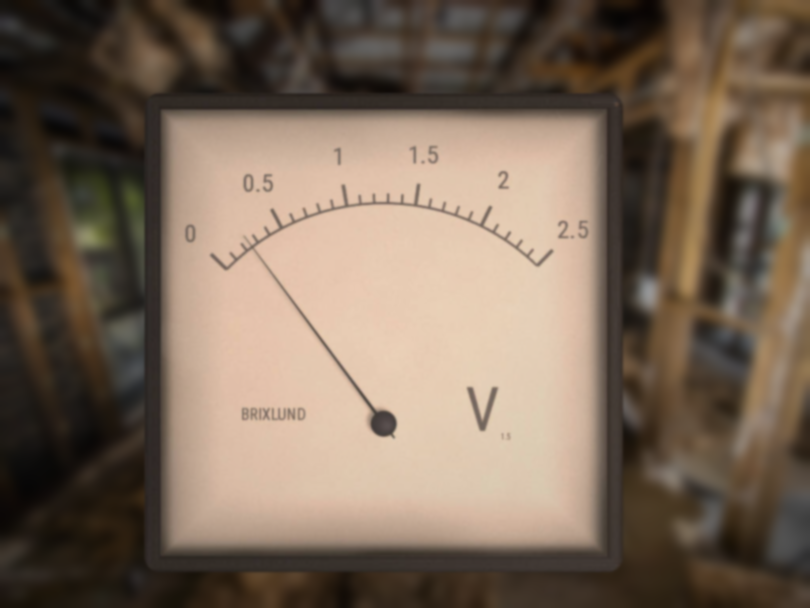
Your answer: 0.25 V
